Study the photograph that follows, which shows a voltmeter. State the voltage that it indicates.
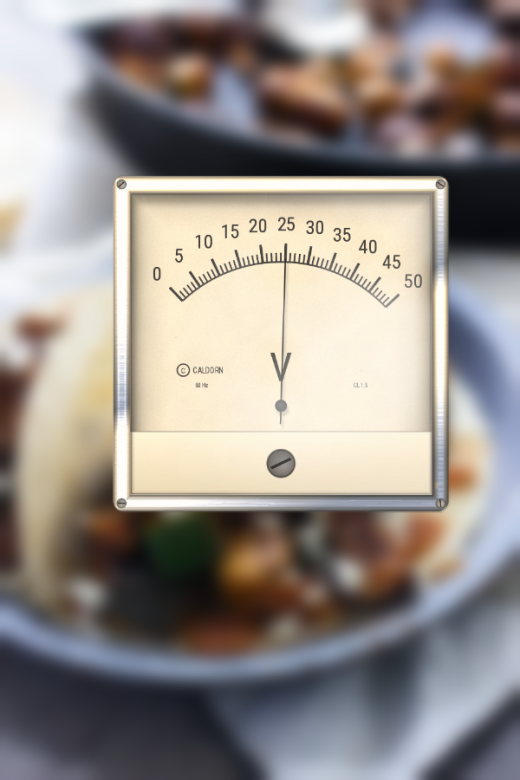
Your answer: 25 V
